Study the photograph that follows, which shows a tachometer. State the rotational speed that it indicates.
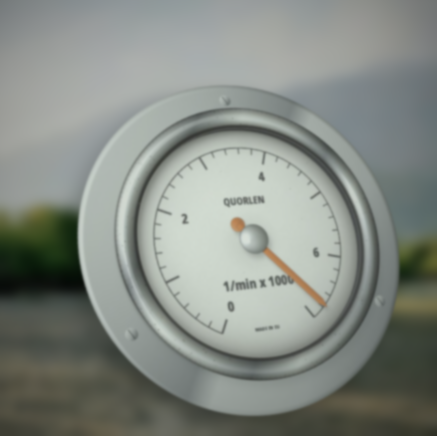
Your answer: 6800 rpm
